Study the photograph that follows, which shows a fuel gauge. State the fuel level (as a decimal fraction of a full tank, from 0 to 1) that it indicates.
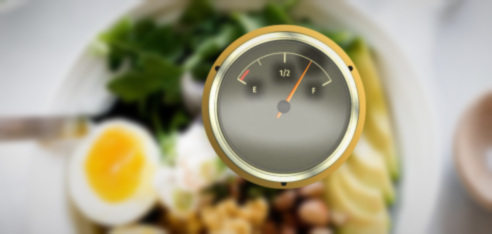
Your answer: 0.75
